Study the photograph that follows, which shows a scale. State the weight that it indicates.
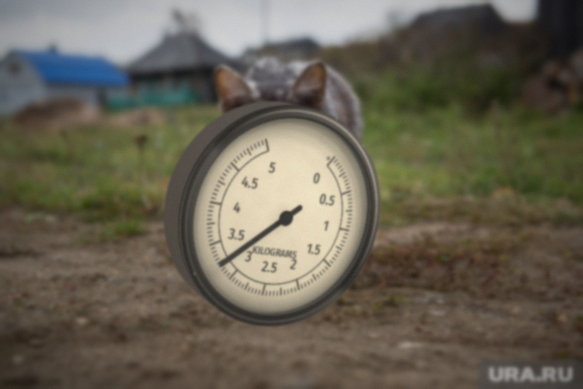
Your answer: 3.25 kg
